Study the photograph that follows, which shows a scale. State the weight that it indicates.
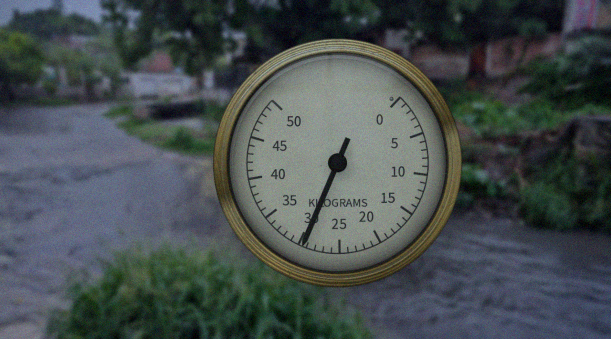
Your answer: 29.5 kg
